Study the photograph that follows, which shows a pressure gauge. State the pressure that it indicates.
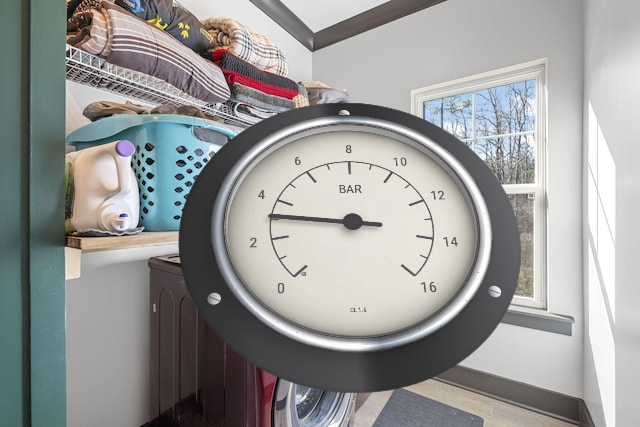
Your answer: 3 bar
